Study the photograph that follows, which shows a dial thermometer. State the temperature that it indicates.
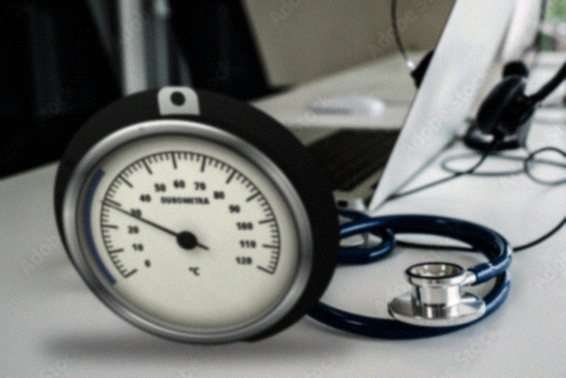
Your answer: 30 °C
